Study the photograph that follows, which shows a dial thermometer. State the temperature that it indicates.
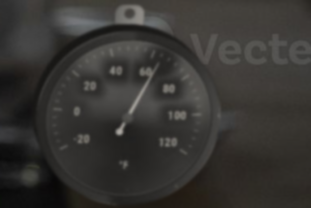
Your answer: 64 °F
